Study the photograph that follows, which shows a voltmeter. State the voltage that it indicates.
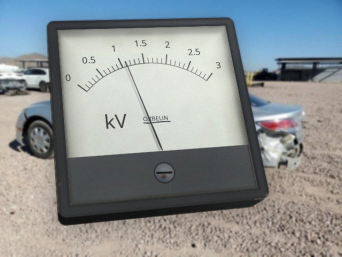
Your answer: 1.1 kV
